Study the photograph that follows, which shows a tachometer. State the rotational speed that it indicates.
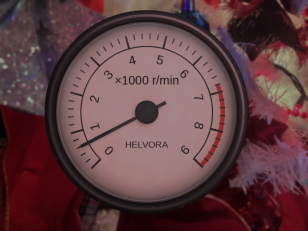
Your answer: 600 rpm
